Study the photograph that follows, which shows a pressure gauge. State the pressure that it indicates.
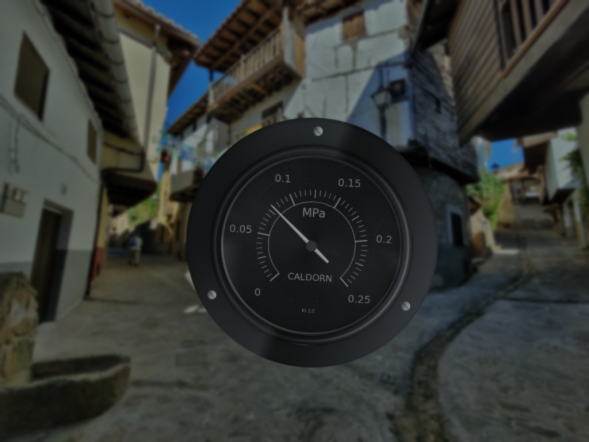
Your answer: 0.08 MPa
